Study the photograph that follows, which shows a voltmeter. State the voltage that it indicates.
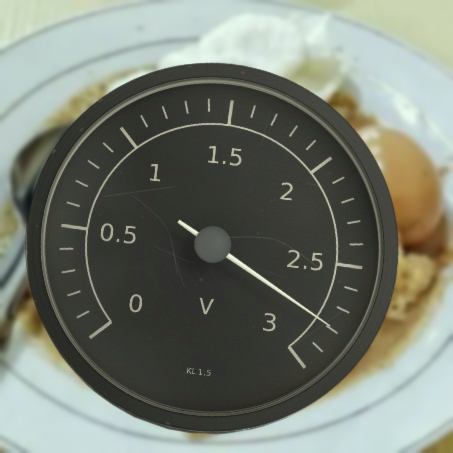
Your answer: 2.8 V
